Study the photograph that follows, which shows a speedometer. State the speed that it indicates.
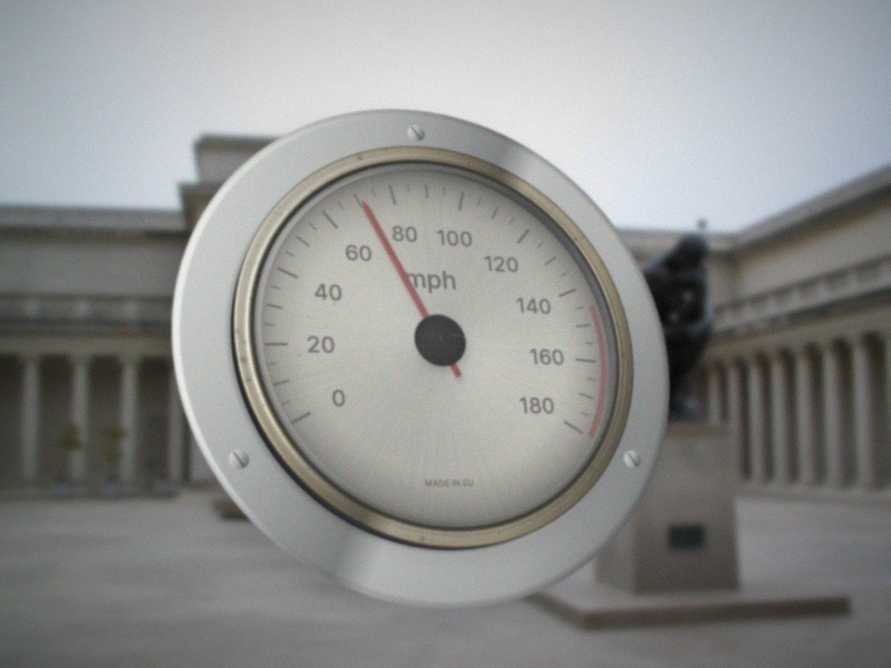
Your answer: 70 mph
